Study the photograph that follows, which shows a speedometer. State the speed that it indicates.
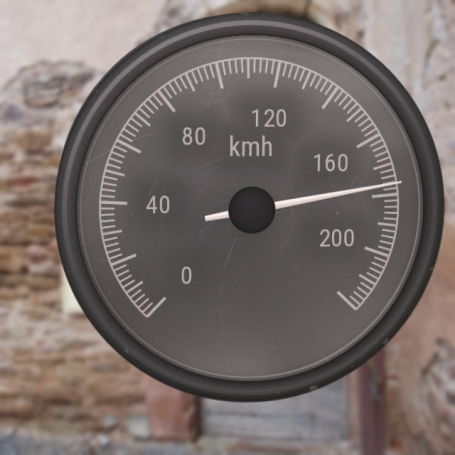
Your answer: 176 km/h
